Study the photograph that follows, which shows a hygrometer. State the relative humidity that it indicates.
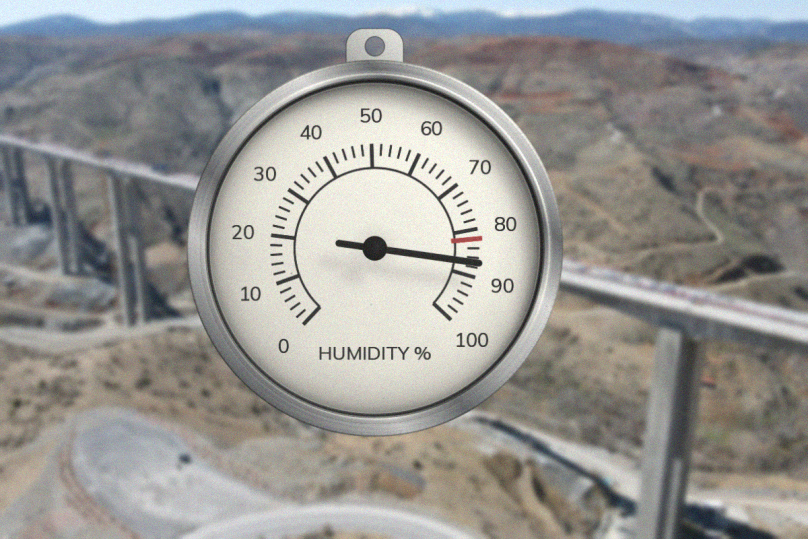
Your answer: 87 %
